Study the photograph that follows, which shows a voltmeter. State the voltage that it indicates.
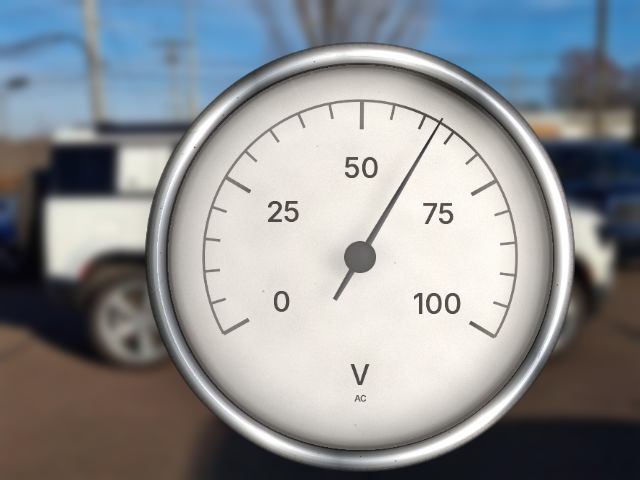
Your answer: 62.5 V
